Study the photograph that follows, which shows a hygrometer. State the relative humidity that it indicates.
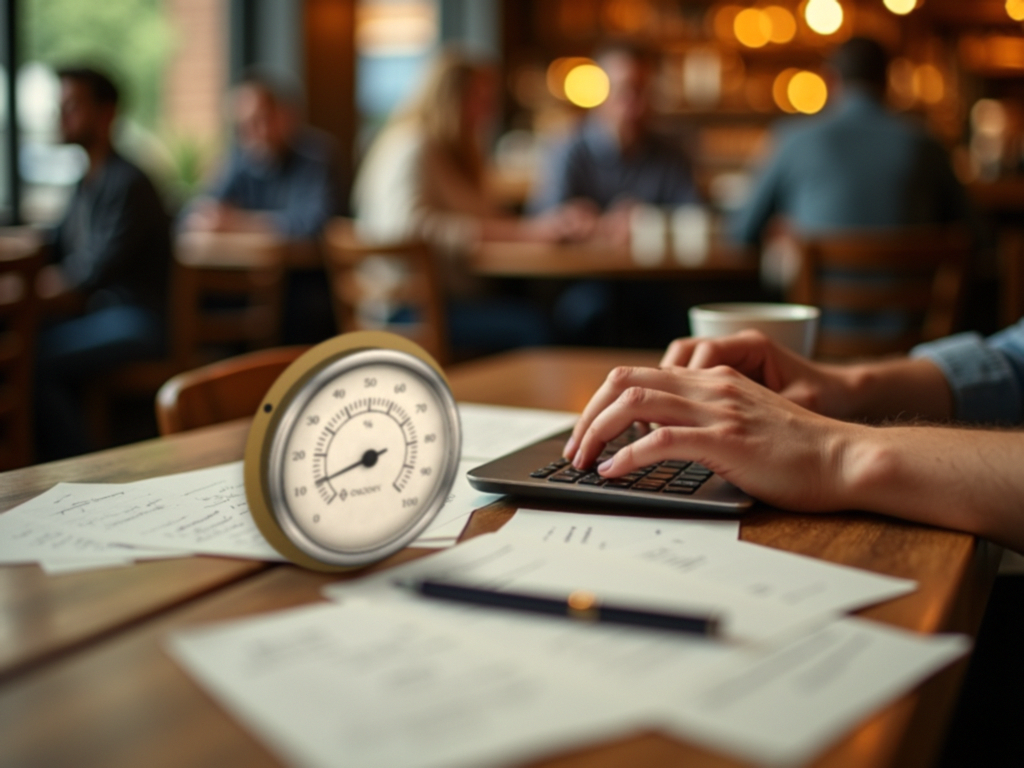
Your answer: 10 %
